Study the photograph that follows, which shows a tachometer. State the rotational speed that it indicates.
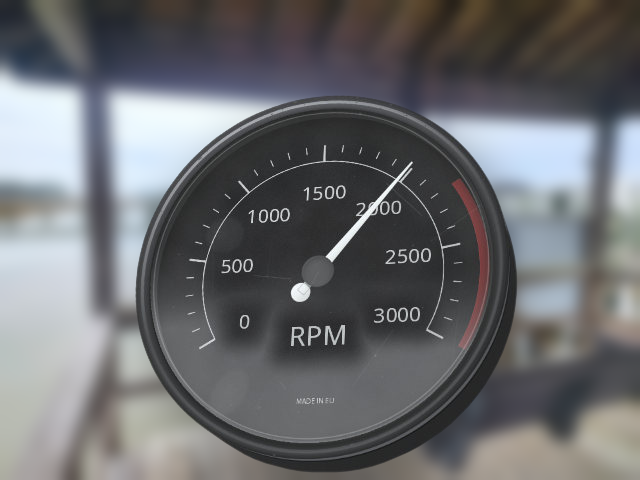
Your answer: 2000 rpm
